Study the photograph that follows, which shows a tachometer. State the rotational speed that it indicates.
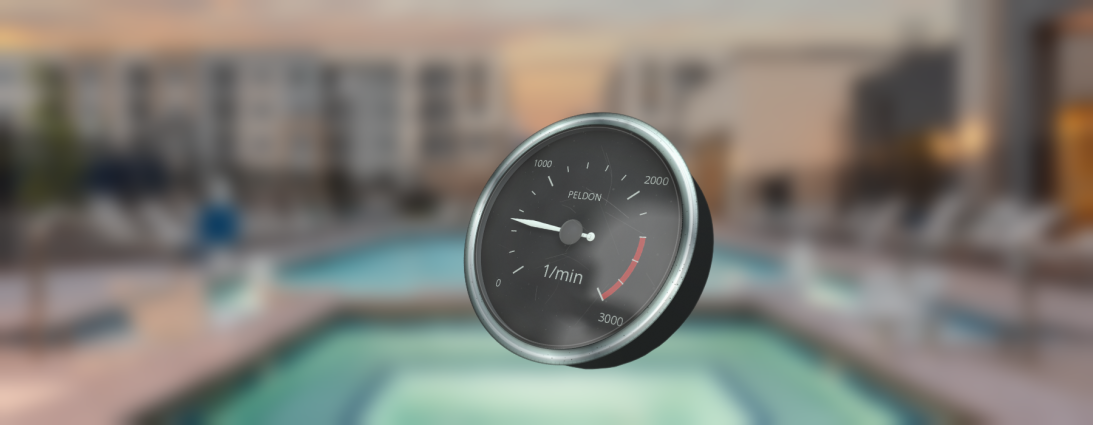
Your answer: 500 rpm
